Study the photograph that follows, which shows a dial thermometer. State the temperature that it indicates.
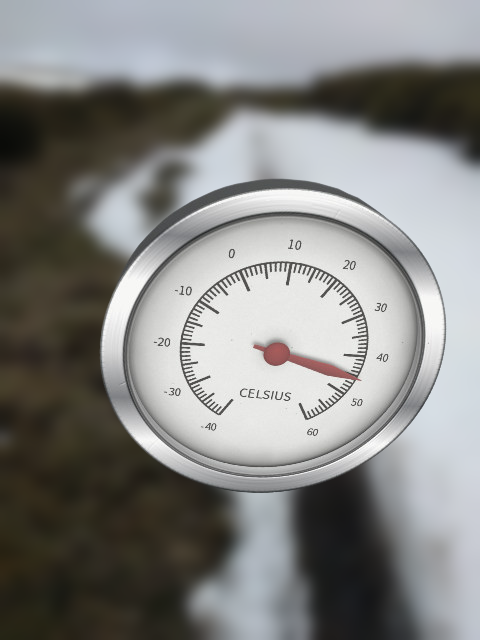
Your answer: 45 °C
